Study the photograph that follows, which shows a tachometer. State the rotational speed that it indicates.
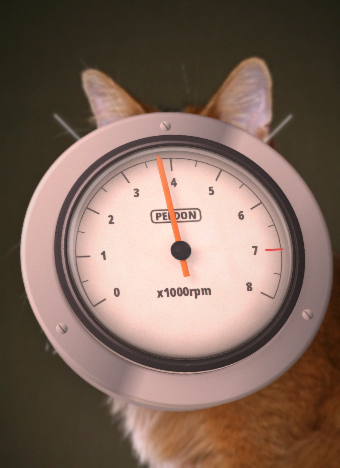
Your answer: 3750 rpm
